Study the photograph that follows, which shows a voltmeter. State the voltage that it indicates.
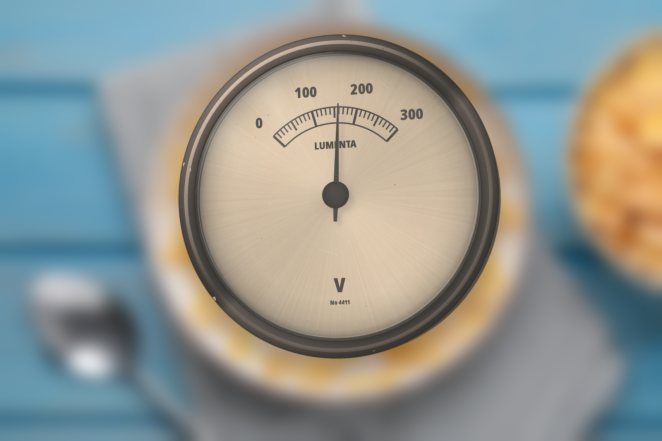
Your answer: 160 V
